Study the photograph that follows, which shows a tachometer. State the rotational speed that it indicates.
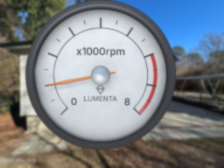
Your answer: 1000 rpm
